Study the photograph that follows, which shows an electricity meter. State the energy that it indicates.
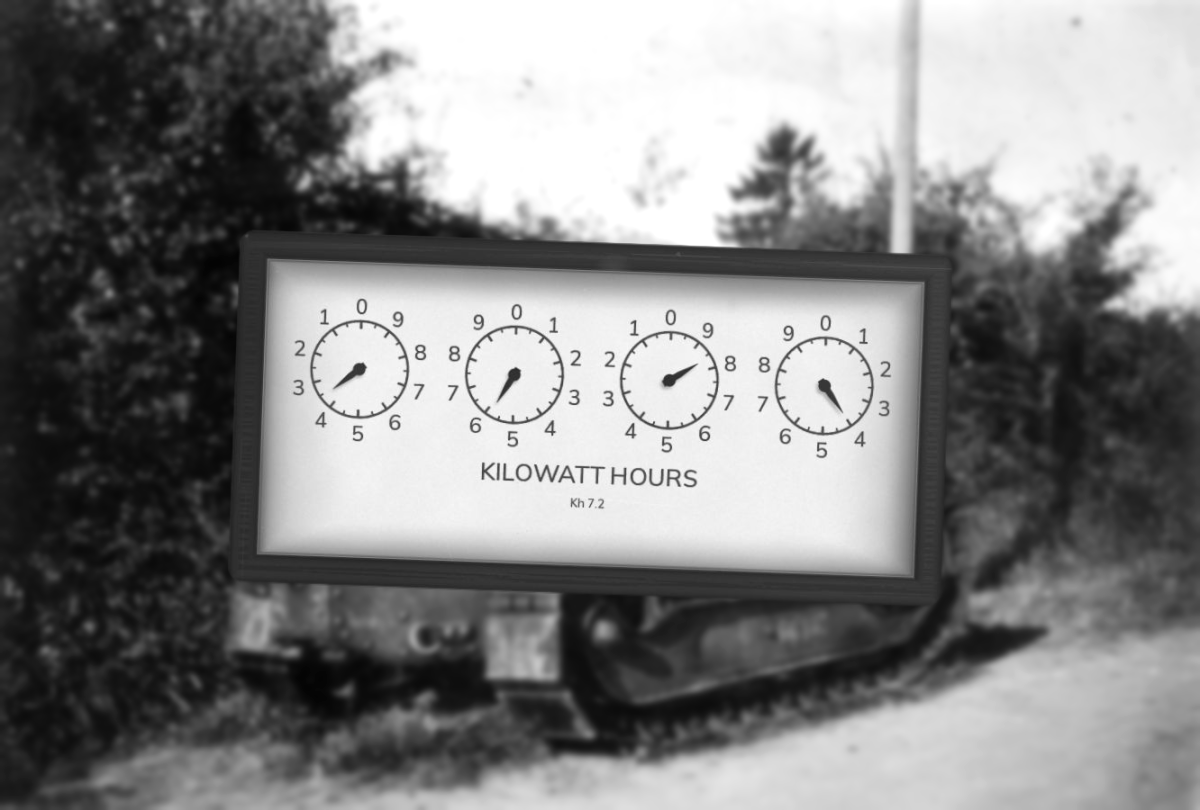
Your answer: 3584 kWh
